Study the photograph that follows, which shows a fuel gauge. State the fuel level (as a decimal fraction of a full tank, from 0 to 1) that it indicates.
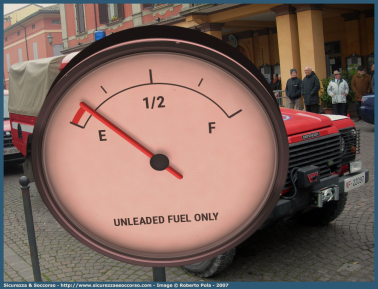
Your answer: 0.125
